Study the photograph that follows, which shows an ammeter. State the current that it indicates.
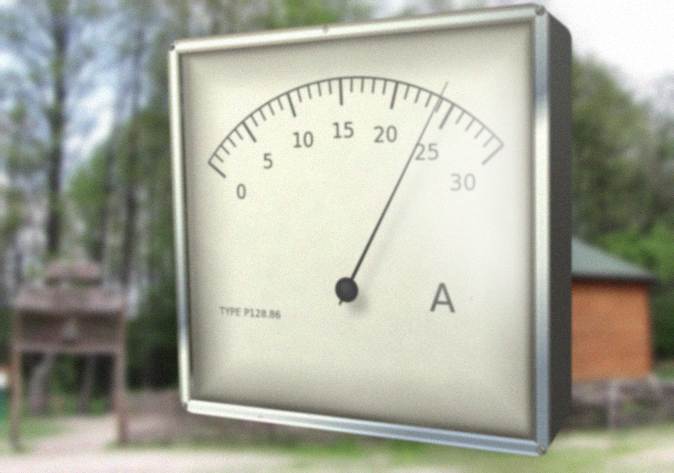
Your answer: 24 A
